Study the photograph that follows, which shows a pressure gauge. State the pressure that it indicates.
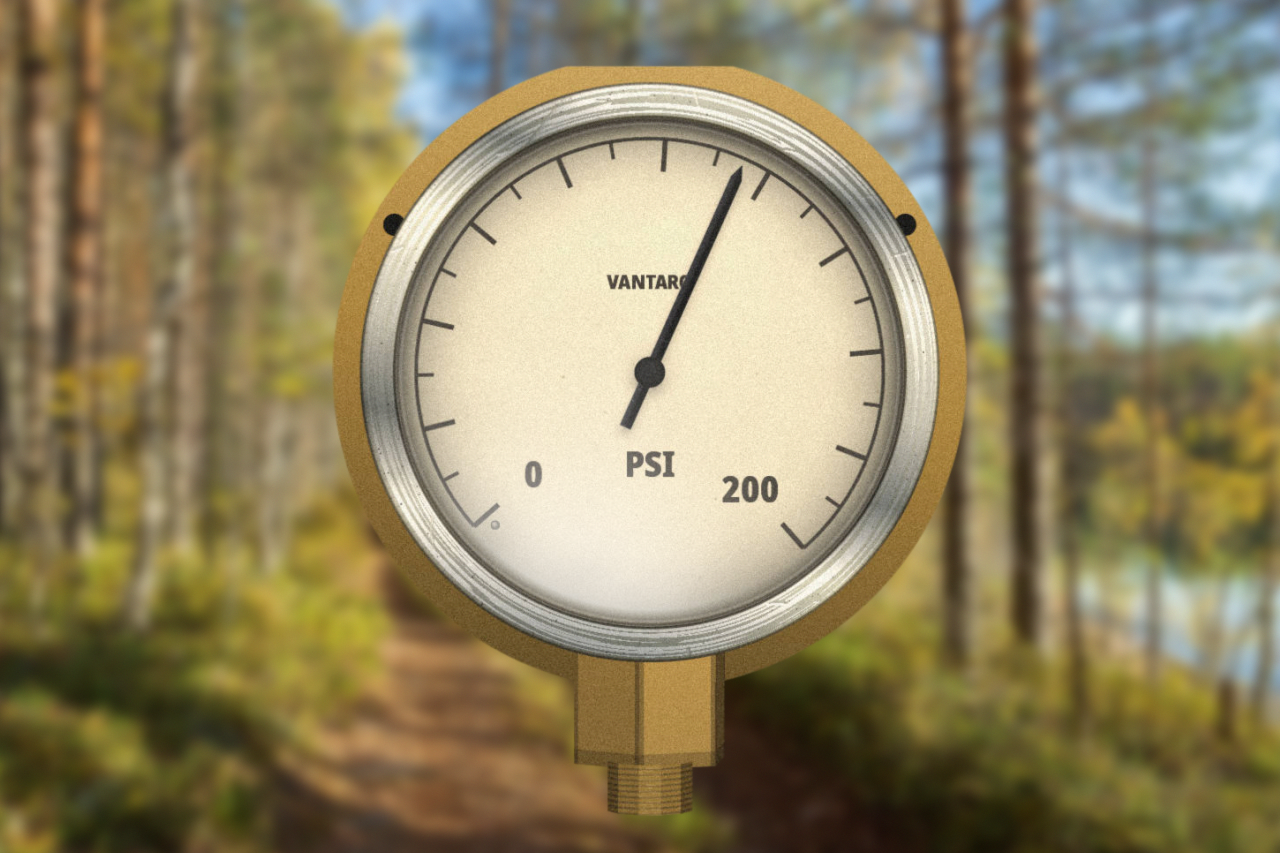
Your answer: 115 psi
